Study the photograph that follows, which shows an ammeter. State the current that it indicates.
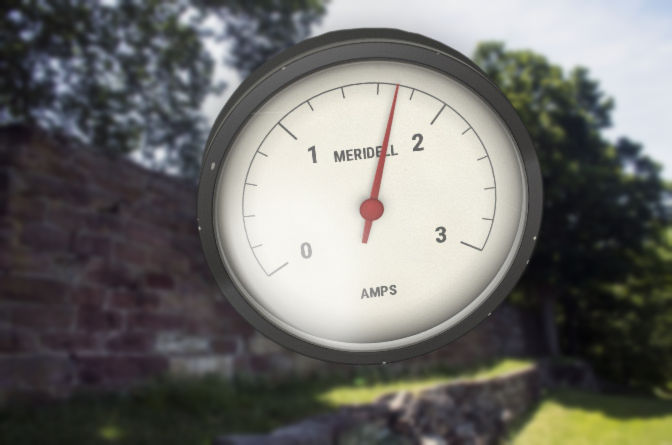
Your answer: 1.7 A
